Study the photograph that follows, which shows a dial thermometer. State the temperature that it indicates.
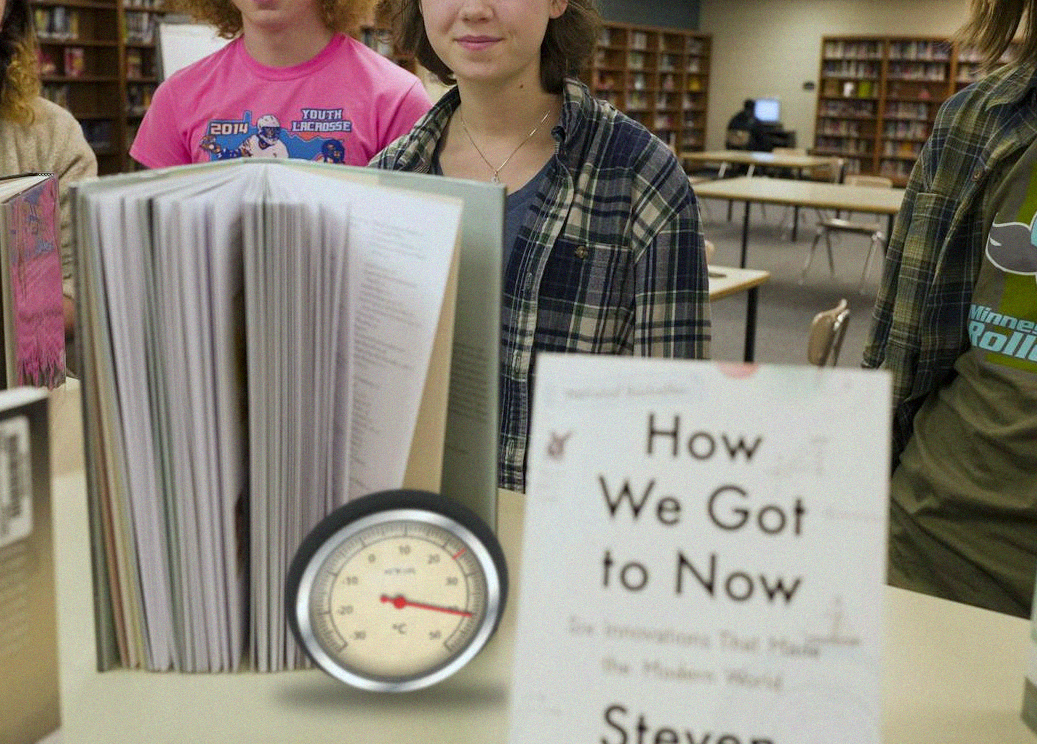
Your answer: 40 °C
